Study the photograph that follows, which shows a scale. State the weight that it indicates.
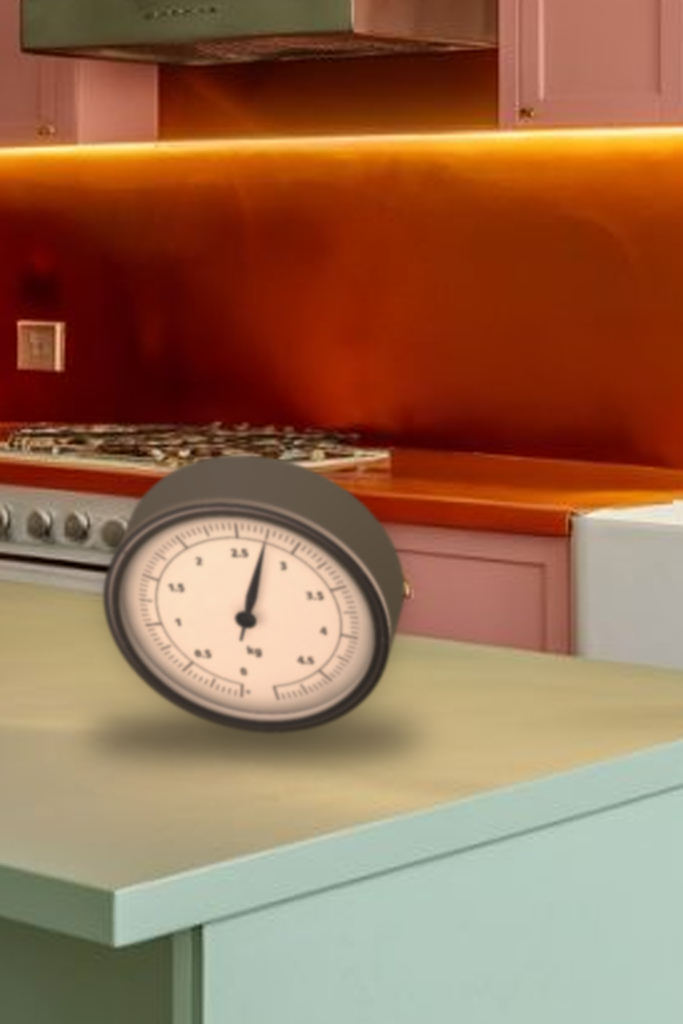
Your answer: 2.75 kg
